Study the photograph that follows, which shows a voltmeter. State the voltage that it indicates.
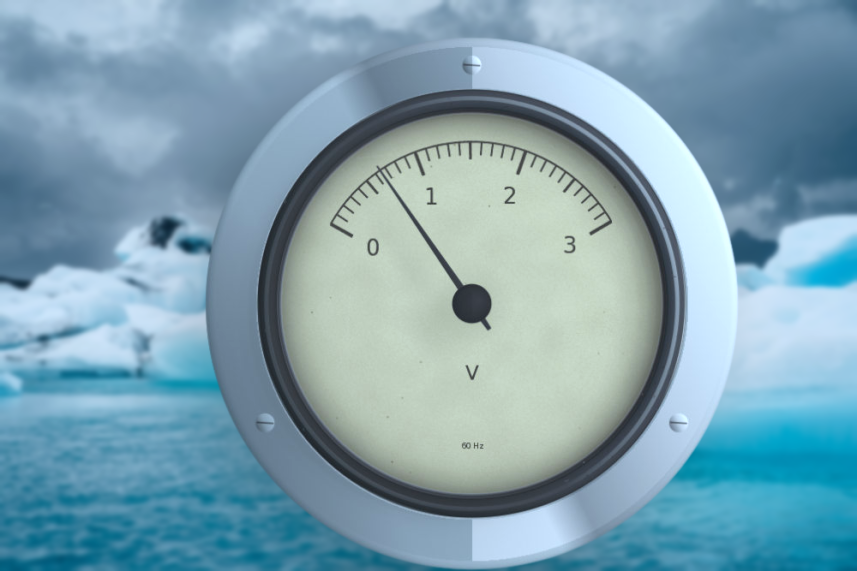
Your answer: 0.65 V
